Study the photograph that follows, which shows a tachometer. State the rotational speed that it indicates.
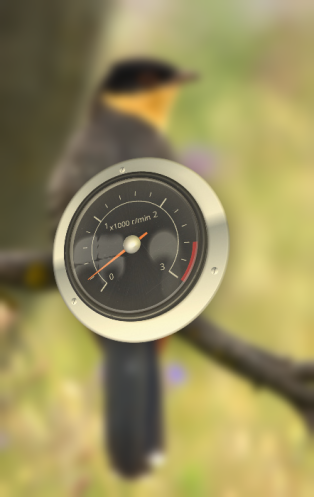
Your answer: 200 rpm
